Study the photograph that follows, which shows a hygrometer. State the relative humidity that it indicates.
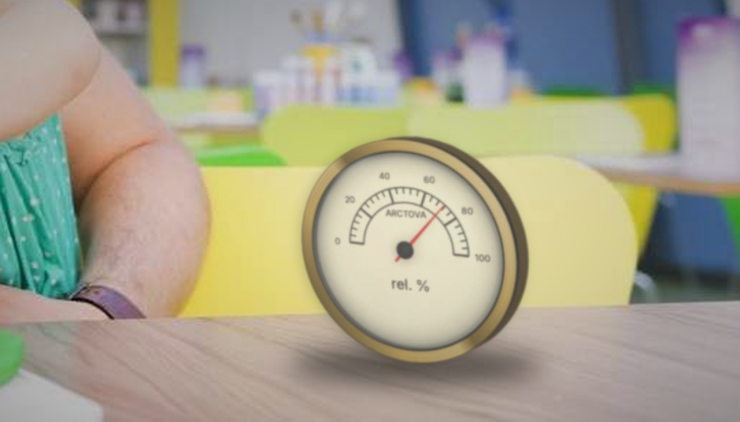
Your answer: 72 %
